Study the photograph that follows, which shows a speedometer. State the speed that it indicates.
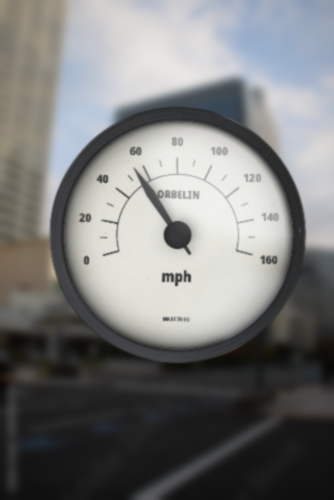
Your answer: 55 mph
